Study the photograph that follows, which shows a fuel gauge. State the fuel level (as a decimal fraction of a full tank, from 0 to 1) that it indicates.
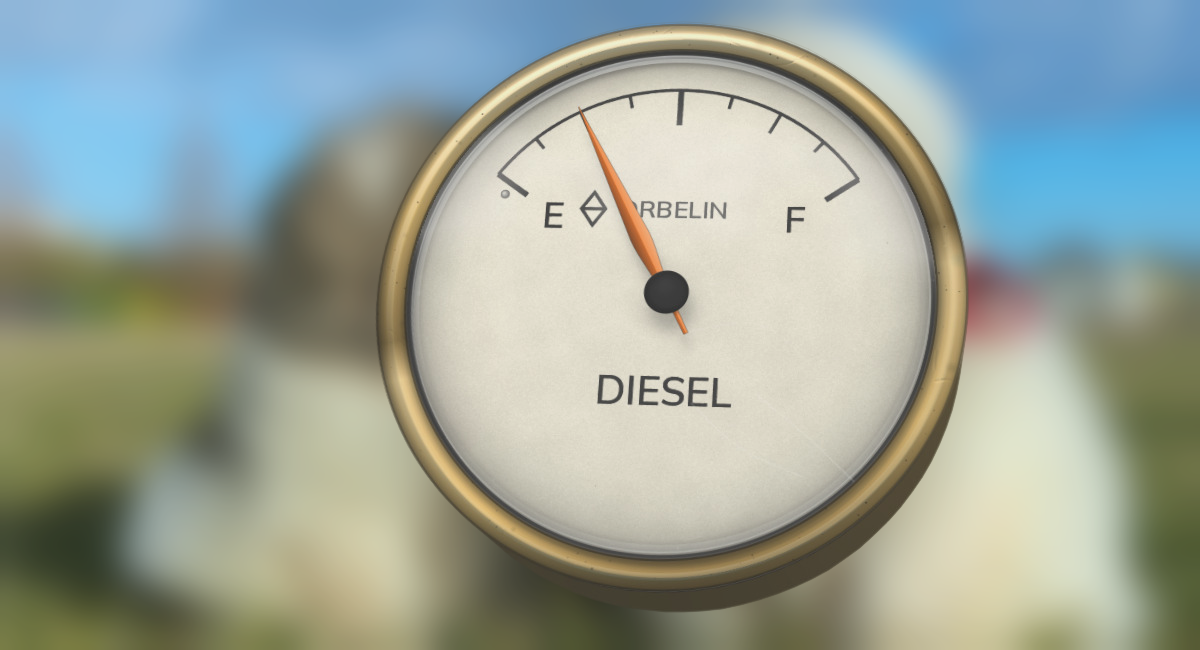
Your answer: 0.25
